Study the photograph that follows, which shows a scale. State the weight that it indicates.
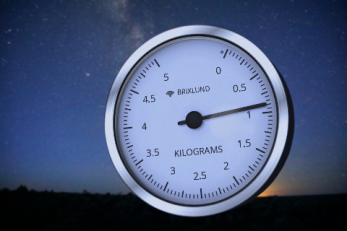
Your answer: 0.9 kg
